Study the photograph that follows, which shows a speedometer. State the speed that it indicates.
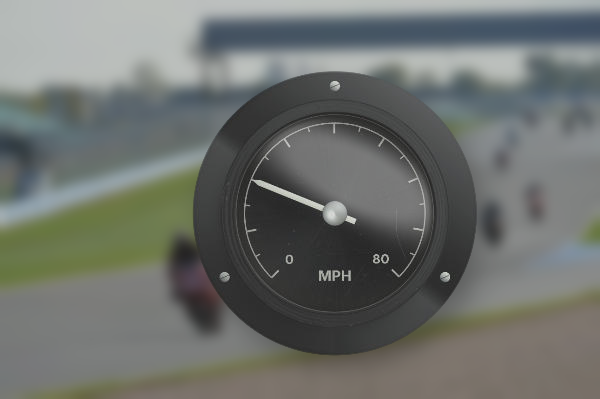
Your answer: 20 mph
